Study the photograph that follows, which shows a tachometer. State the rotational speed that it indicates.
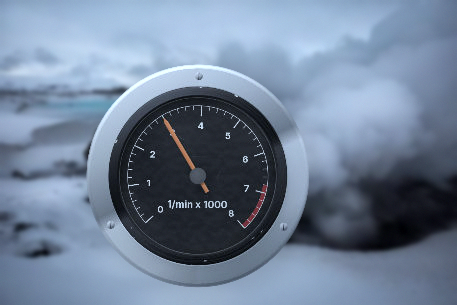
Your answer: 3000 rpm
